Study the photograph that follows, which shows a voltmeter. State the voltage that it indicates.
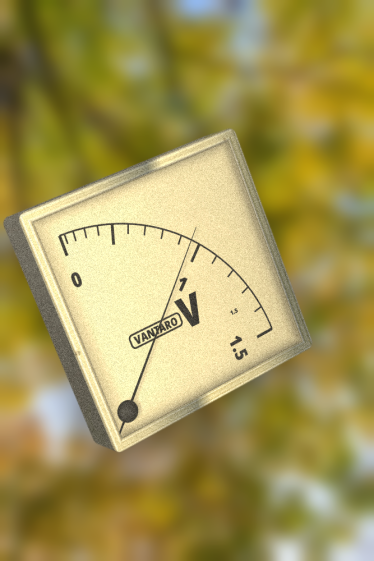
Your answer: 0.95 V
